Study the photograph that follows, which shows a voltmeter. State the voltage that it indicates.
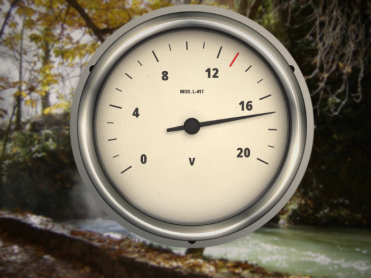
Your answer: 17 V
